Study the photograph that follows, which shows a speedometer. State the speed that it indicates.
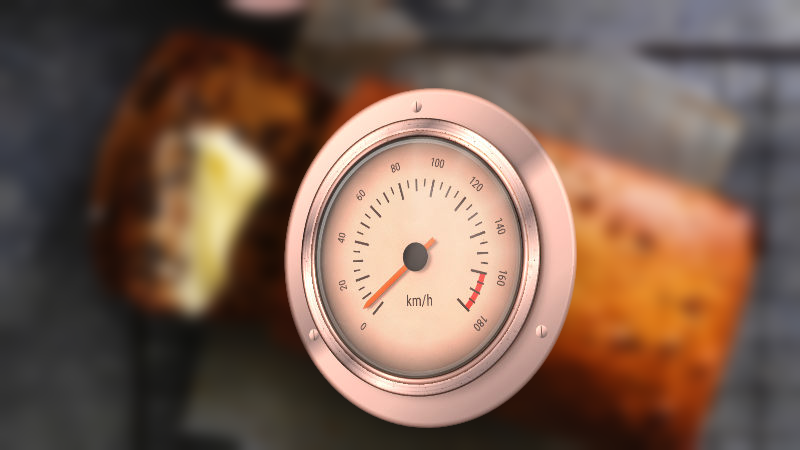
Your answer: 5 km/h
